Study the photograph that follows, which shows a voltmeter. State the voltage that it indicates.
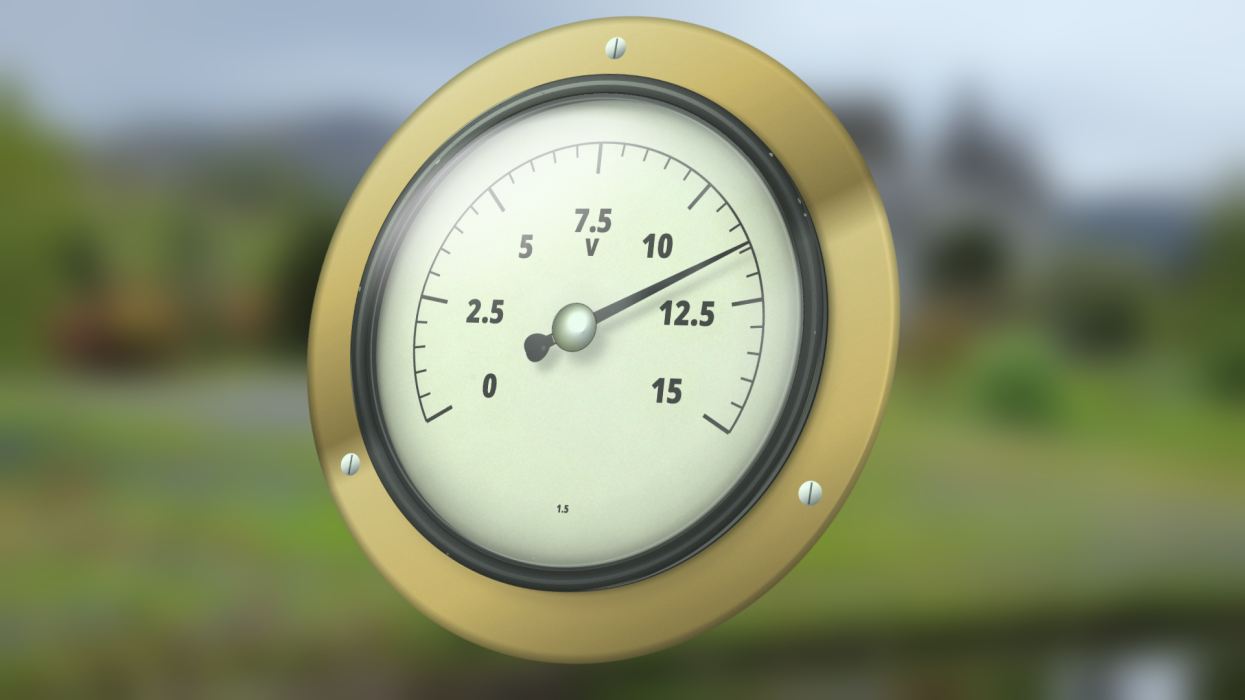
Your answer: 11.5 V
